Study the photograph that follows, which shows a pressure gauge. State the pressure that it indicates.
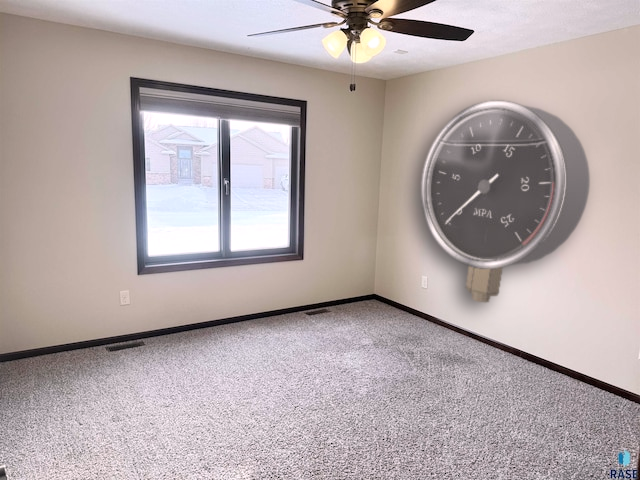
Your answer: 0 MPa
